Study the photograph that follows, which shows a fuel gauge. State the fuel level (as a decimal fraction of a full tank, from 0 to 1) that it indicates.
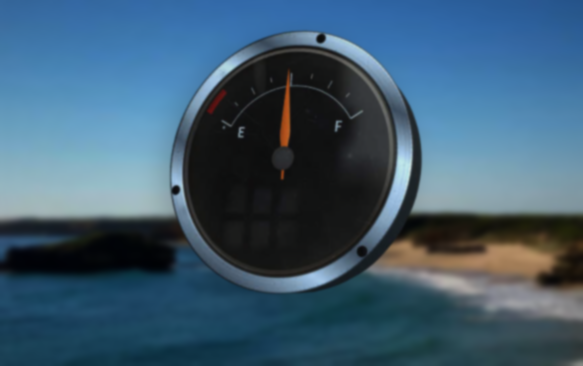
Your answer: 0.5
